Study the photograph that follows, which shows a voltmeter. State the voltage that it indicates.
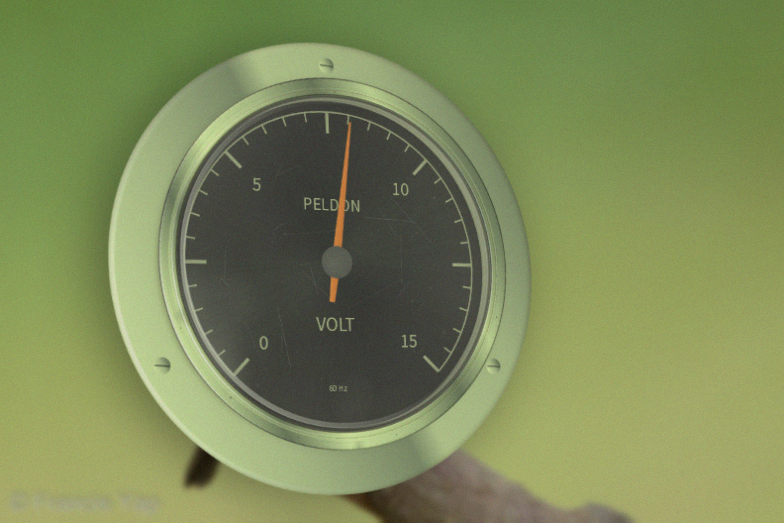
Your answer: 8 V
